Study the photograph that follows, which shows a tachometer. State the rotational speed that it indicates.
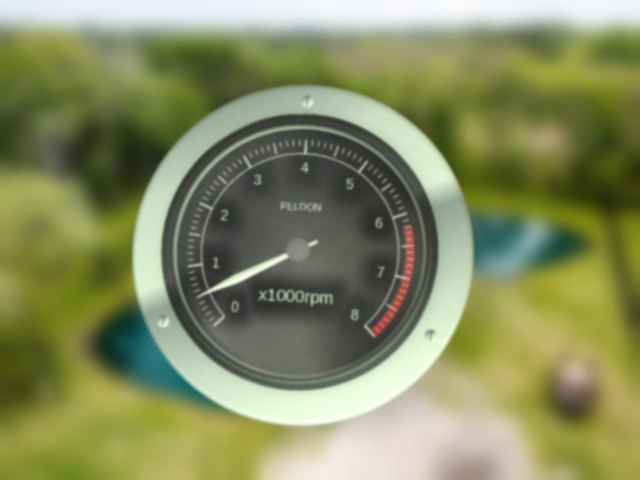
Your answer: 500 rpm
